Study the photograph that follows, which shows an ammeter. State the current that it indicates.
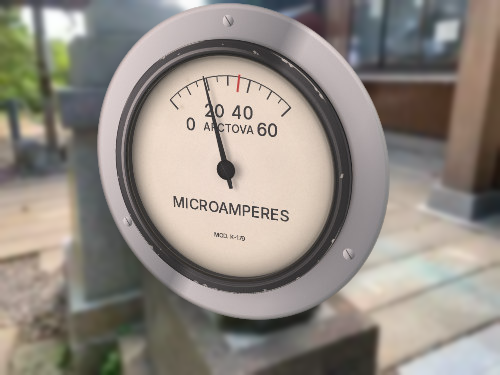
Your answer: 20 µA
